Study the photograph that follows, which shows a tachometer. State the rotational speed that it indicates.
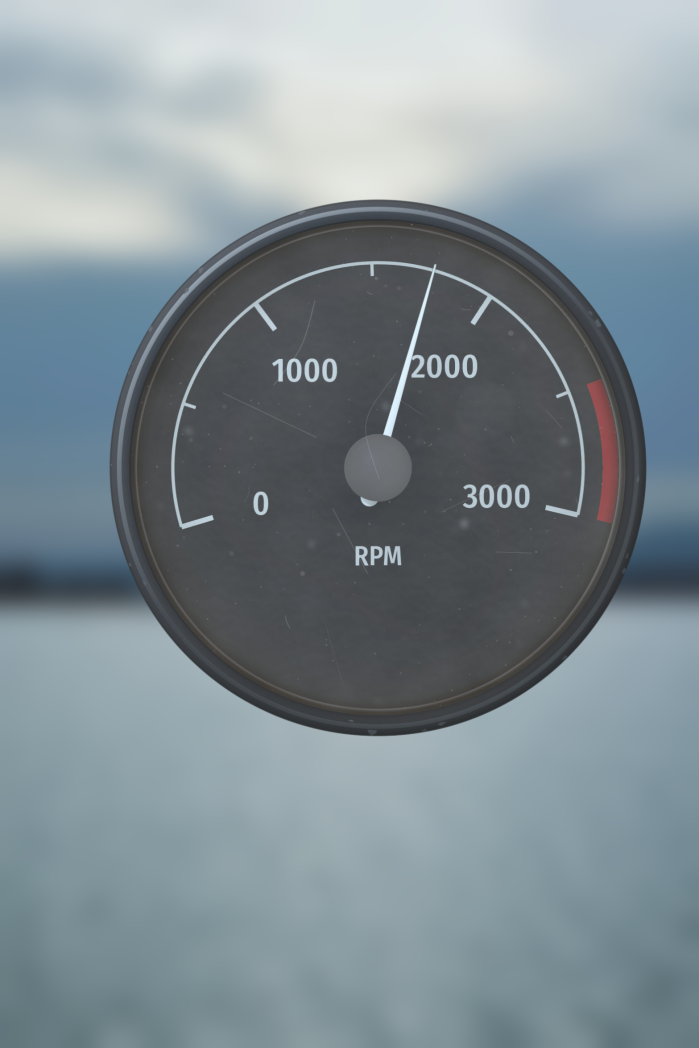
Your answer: 1750 rpm
